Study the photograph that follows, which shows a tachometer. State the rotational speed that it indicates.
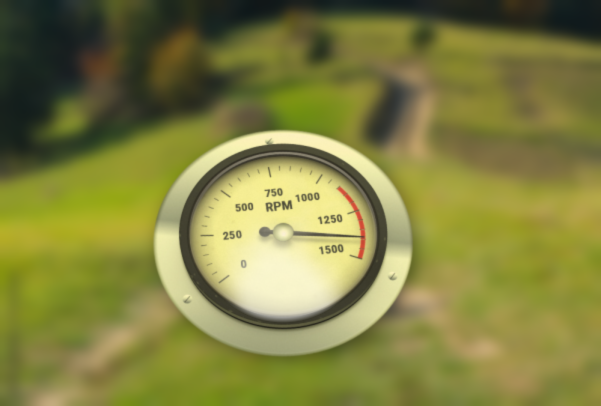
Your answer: 1400 rpm
